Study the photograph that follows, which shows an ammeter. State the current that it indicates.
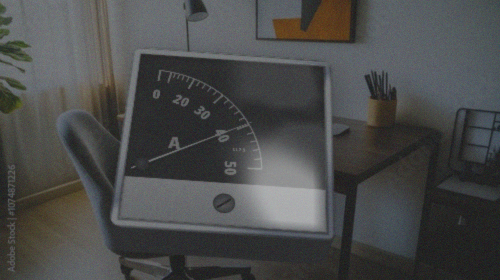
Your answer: 40 A
